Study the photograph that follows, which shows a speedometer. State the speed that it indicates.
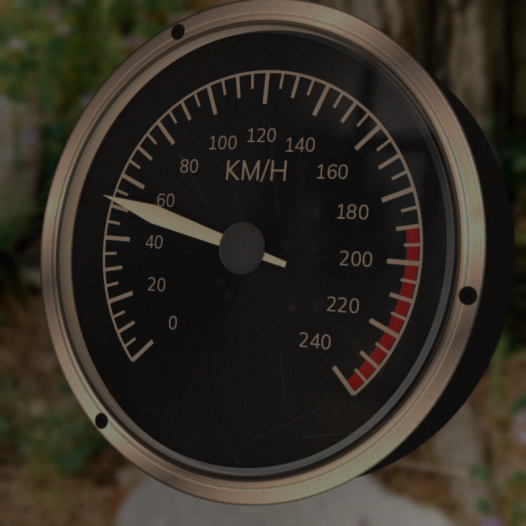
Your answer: 52.5 km/h
